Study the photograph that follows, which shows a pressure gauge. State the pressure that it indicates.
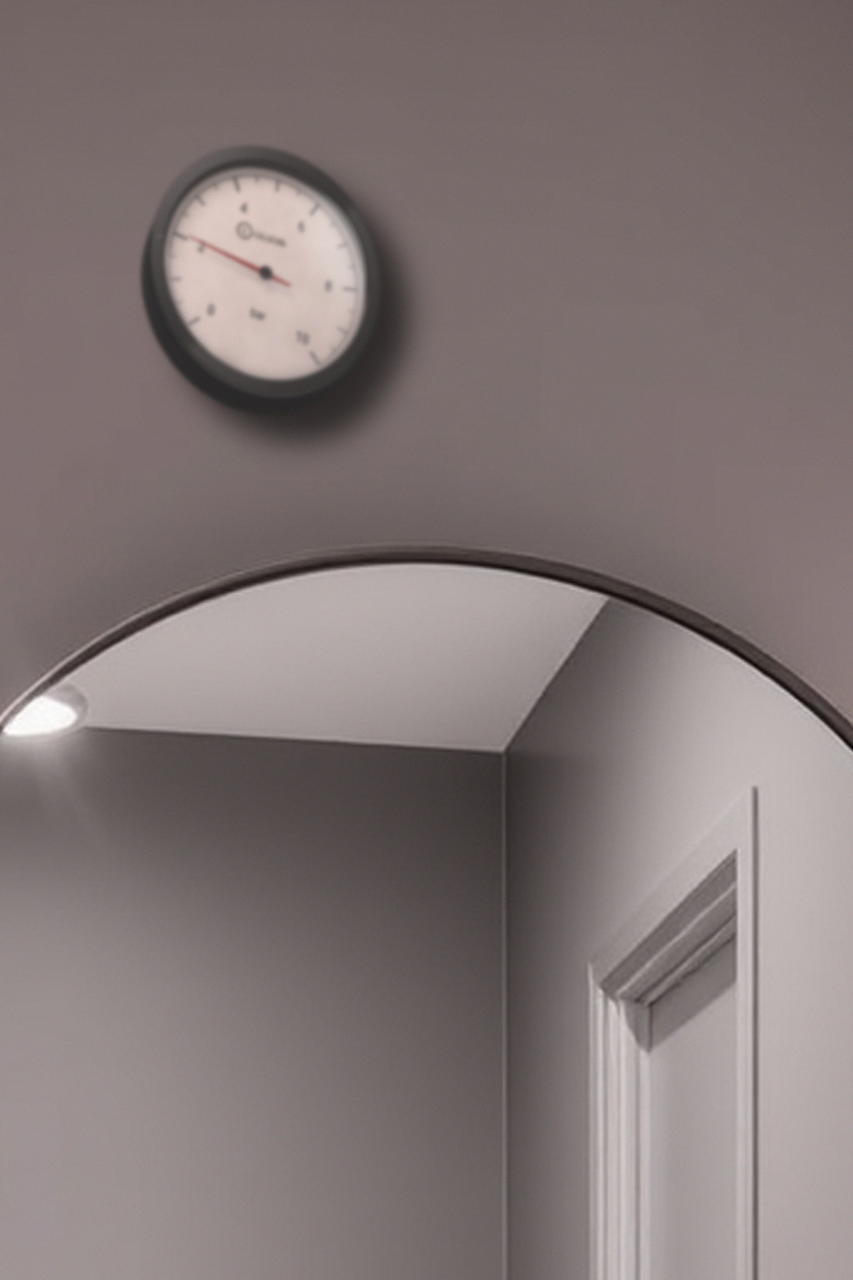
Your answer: 2 bar
